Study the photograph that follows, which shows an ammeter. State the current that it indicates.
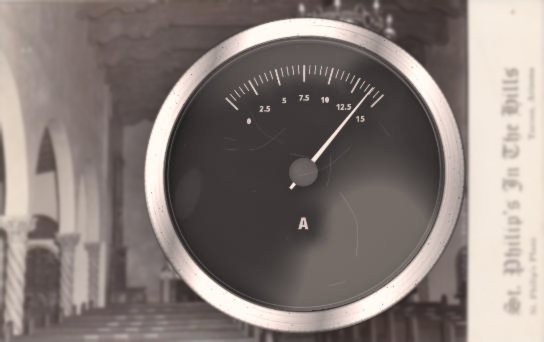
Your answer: 14 A
